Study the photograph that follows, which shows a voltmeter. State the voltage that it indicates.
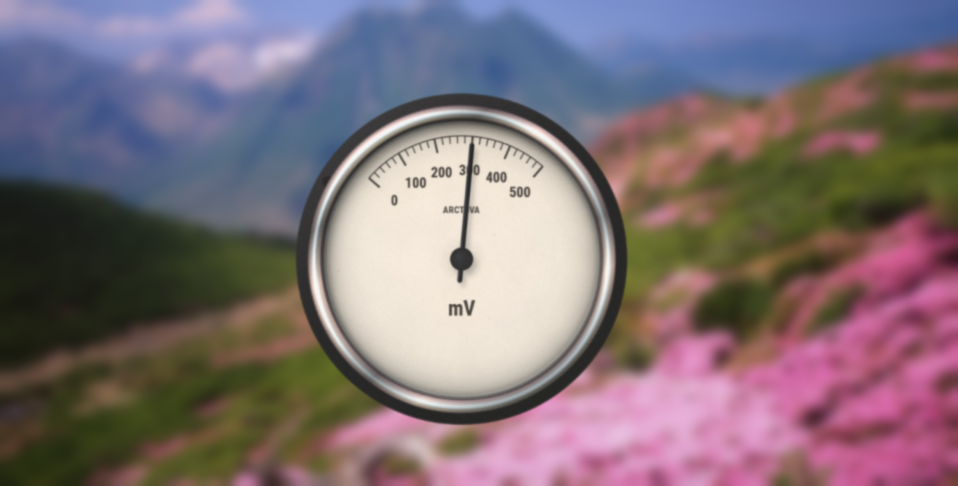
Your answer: 300 mV
